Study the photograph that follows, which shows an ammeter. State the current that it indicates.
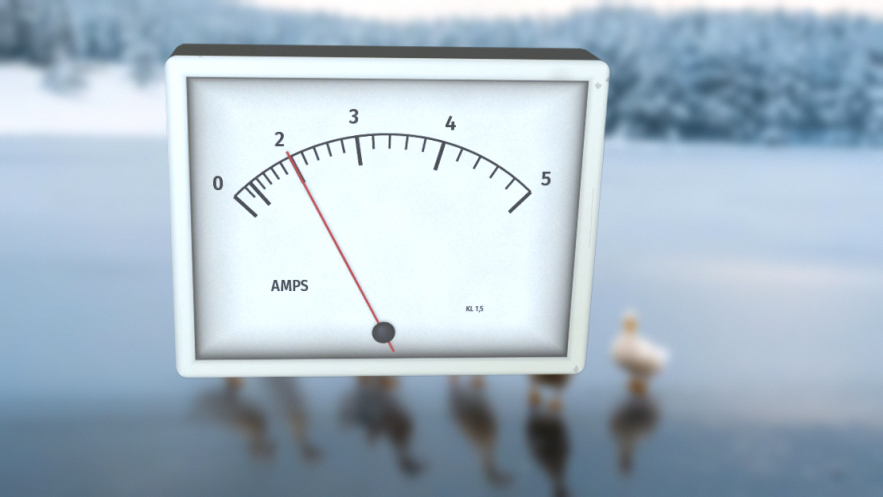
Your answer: 2 A
